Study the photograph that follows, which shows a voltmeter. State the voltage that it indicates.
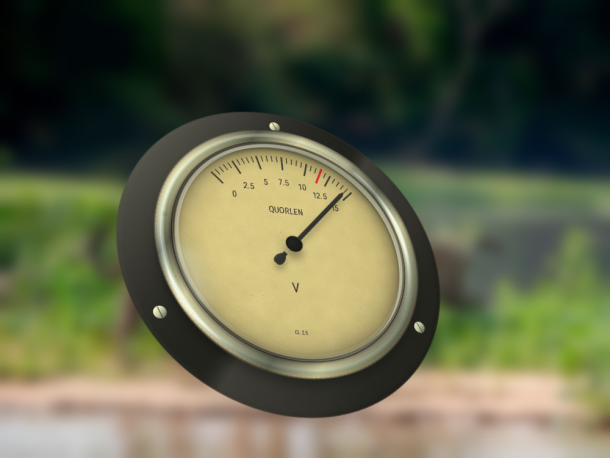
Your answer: 14.5 V
